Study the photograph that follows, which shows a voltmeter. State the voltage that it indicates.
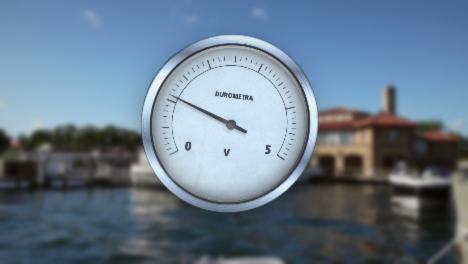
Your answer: 1.1 V
